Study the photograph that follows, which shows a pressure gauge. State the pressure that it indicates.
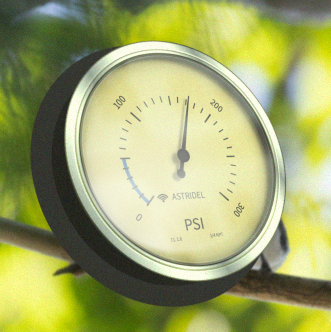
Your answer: 170 psi
